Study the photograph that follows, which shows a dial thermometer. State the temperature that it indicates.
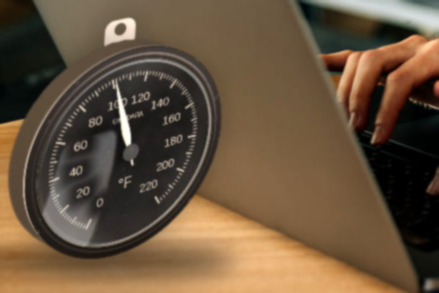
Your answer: 100 °F
